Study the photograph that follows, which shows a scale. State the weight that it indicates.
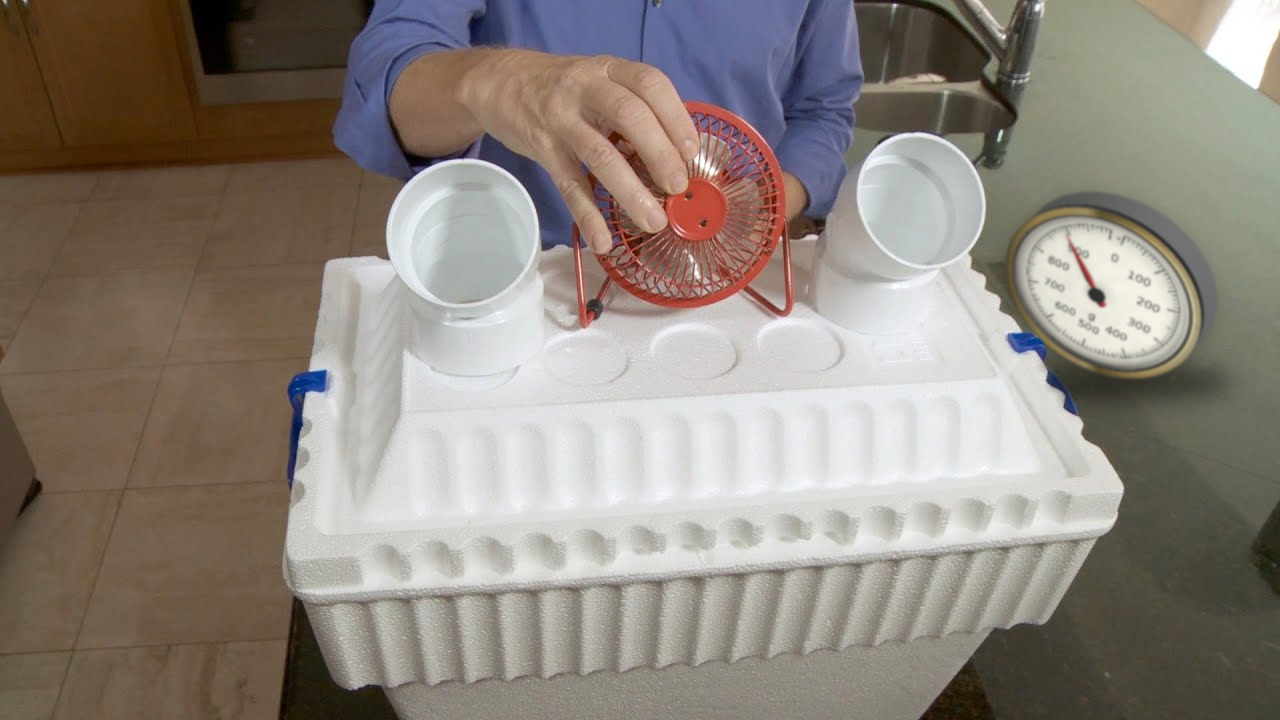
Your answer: 900 g
